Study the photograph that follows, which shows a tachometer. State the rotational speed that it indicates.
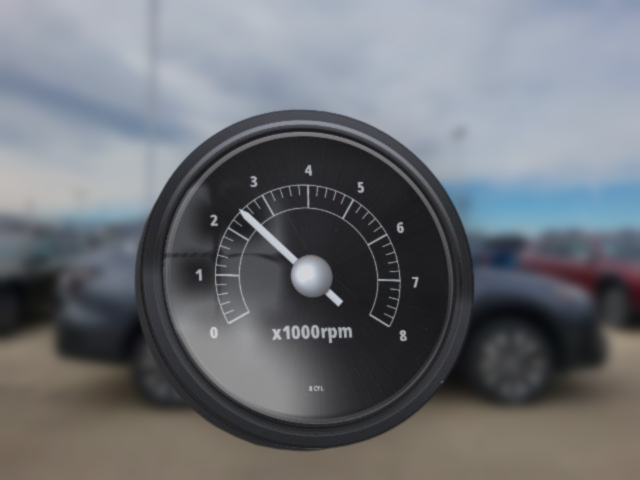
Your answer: 2400 rpm
